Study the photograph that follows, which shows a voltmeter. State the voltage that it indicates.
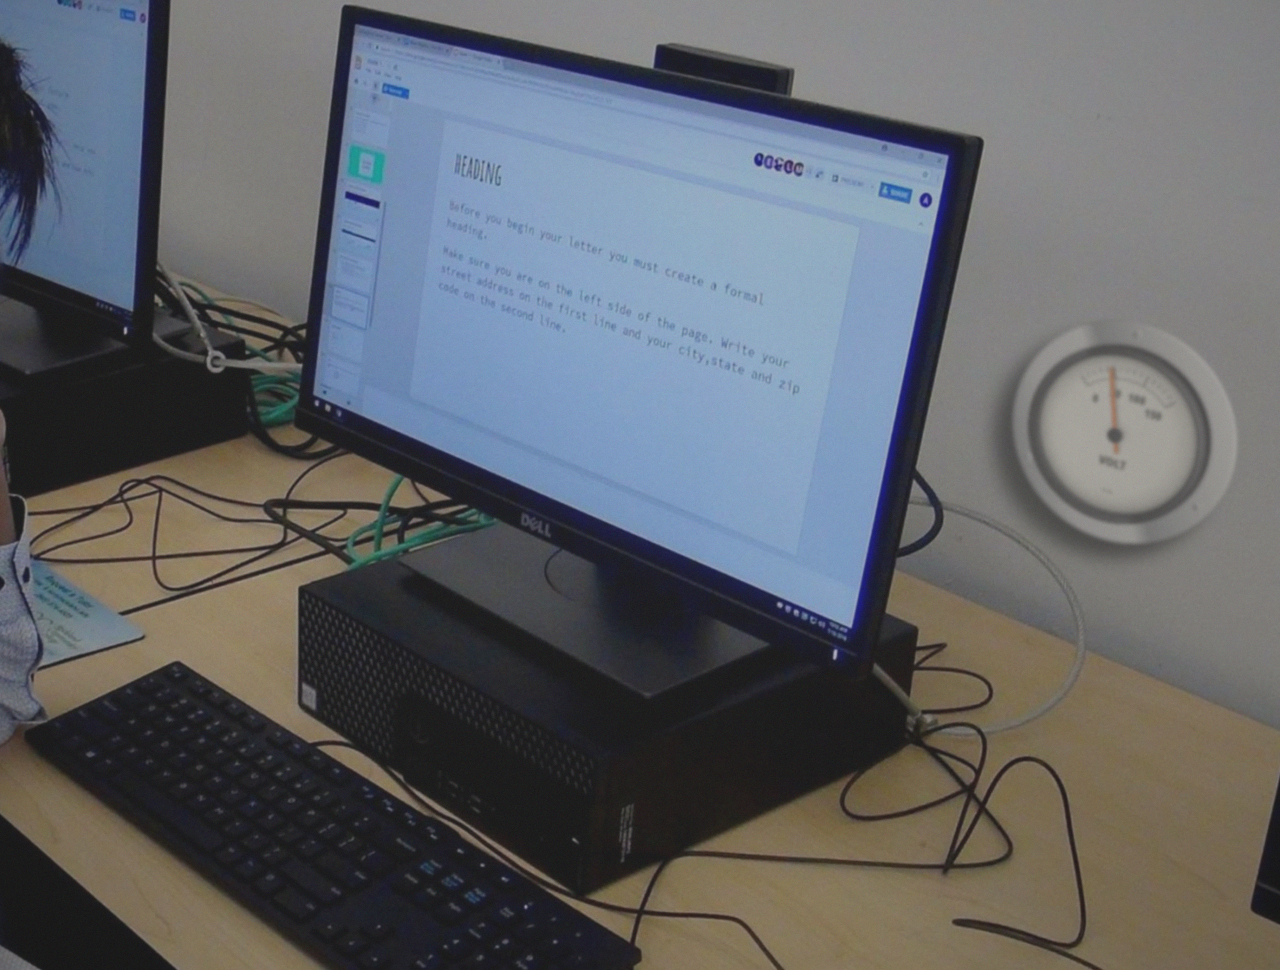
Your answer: 50 V
